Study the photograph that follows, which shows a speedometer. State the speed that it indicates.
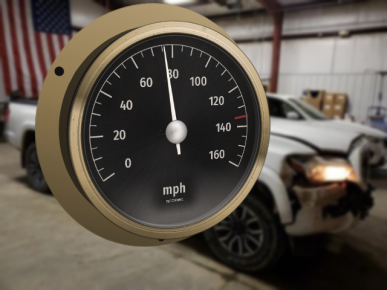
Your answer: 75 mph
